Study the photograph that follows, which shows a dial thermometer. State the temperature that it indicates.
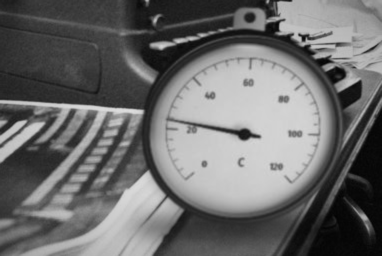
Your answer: 24 °C
